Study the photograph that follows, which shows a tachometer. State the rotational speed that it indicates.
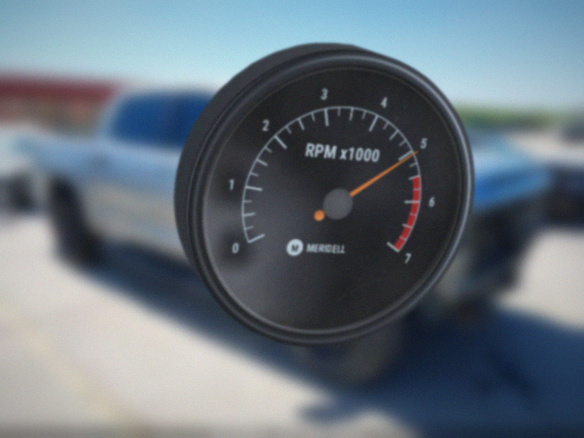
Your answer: 5000 rpm
